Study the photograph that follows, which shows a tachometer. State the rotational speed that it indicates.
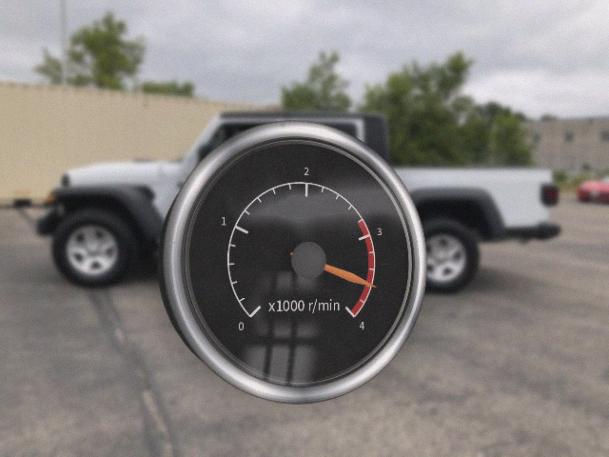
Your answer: 3600 rpm
